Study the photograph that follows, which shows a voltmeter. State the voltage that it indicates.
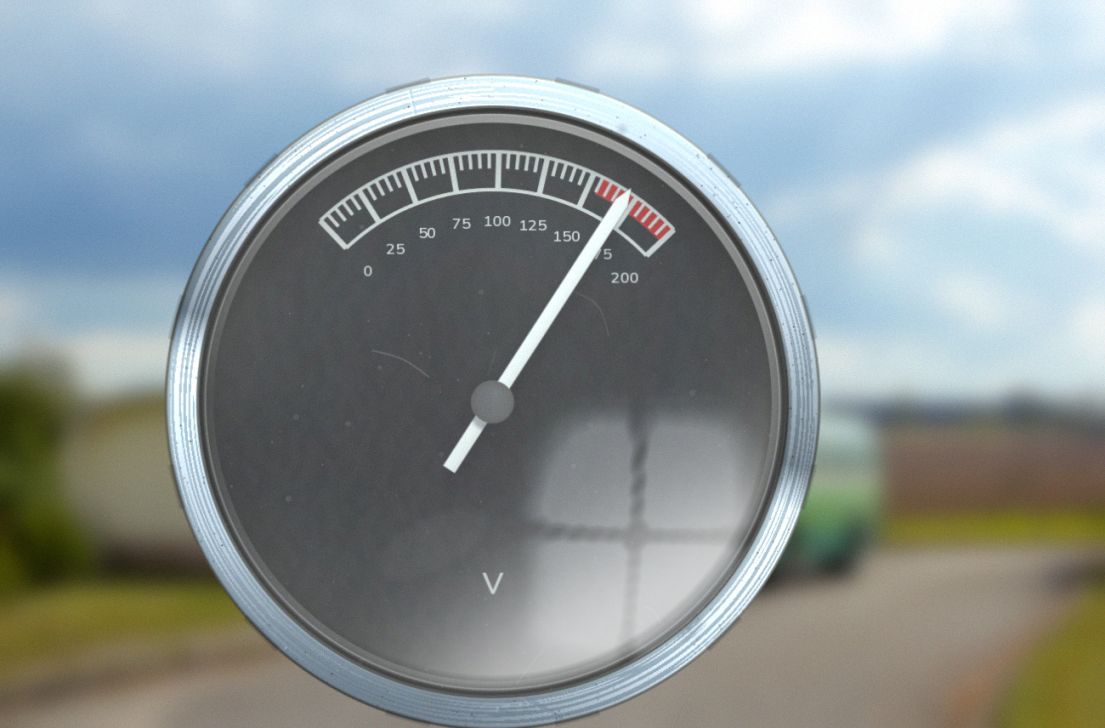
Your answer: 170 V
